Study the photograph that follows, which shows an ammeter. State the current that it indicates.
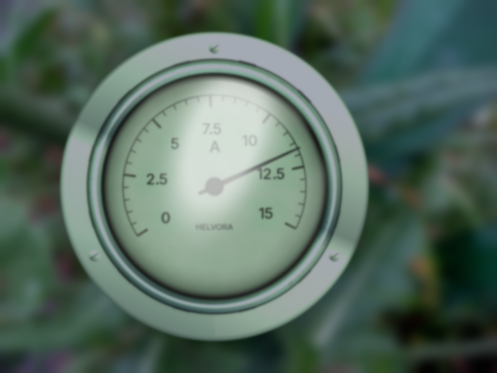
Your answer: 11.75 A
